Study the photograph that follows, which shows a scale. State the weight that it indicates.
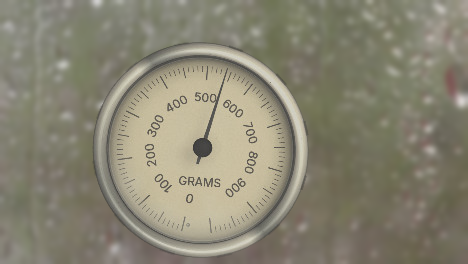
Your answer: 540 g
